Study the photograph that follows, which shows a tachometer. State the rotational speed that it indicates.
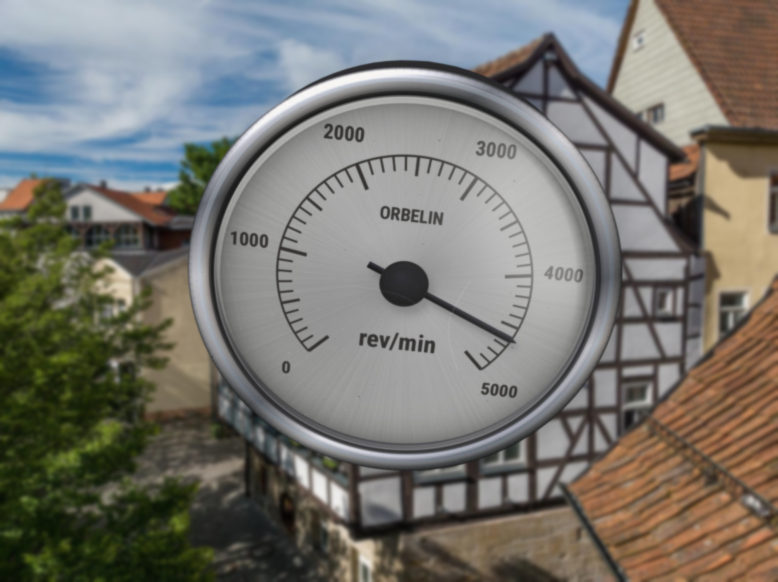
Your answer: 4600 rpm
